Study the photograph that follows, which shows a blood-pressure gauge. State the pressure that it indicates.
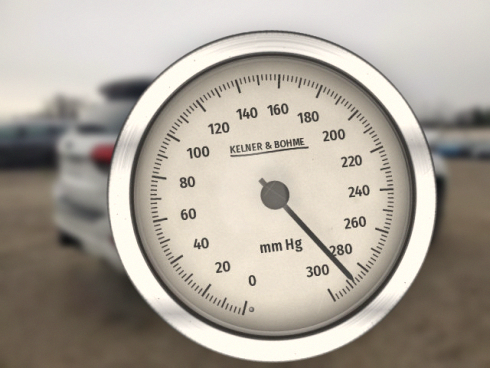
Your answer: 288 mmHg
